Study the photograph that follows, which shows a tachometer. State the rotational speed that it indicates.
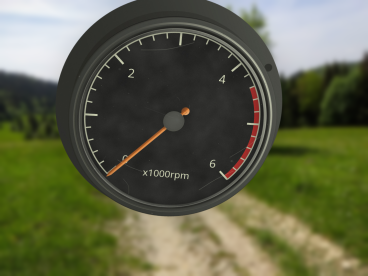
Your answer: 0 rpm
